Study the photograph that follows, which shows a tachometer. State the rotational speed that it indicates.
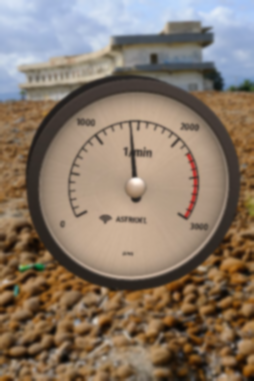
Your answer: 1400 rpm
